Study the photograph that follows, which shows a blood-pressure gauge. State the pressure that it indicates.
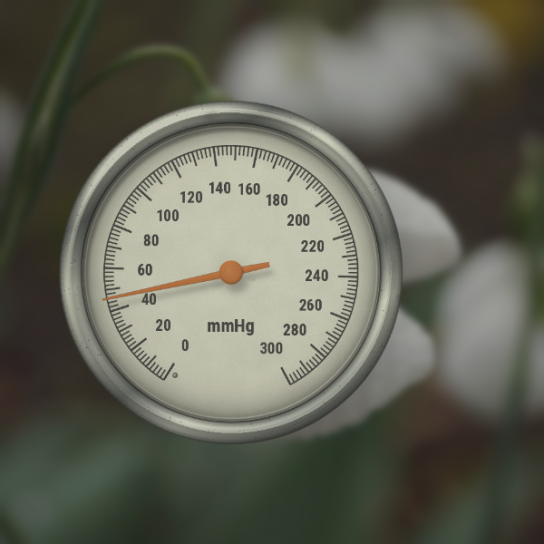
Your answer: 46 mmHg
